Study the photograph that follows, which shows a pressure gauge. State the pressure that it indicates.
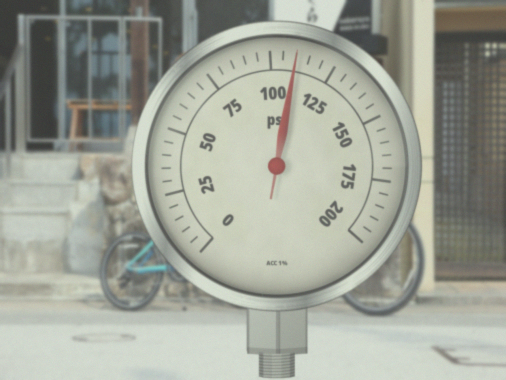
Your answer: 110 psi
